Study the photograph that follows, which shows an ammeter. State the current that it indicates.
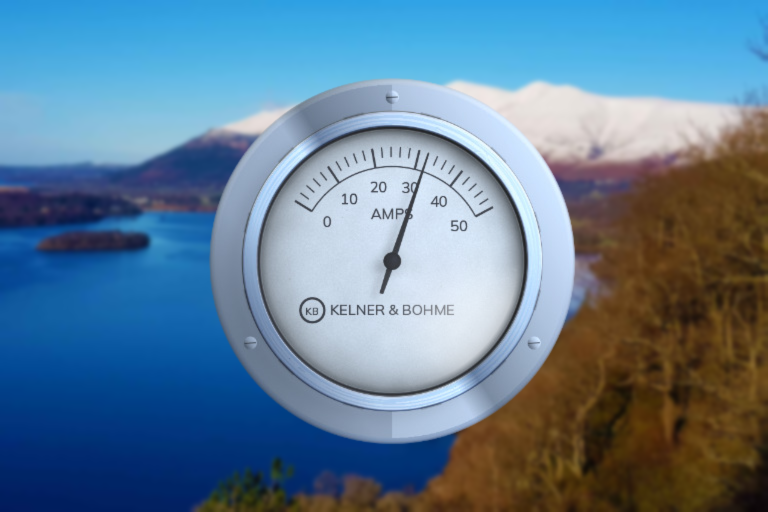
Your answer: 32 A
